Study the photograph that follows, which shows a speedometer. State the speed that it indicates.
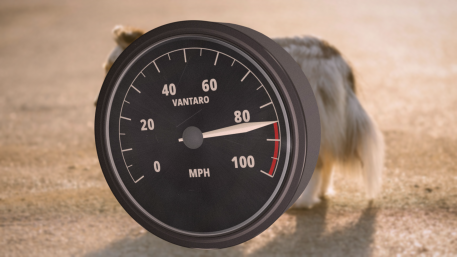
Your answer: 85 mph
